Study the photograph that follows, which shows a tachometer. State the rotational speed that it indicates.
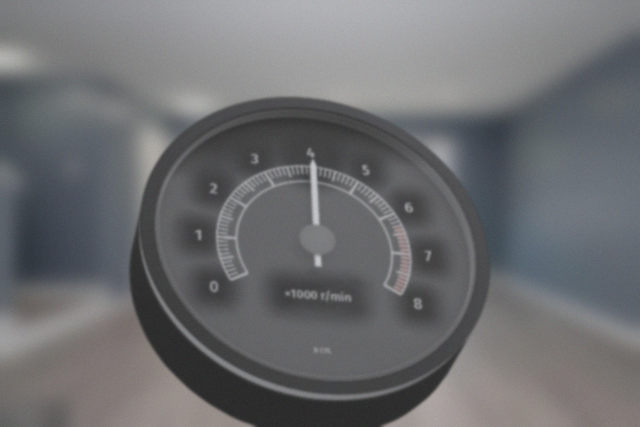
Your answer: 4000 rpm
